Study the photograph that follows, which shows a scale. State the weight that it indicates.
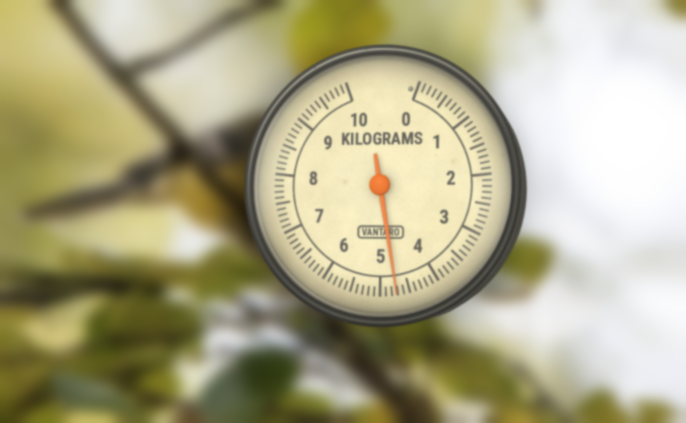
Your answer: 4.7 kg
